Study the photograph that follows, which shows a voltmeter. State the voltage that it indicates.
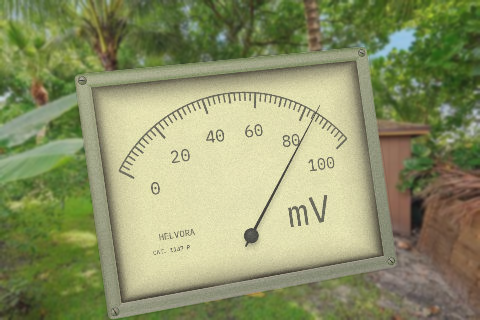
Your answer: 84 mV
